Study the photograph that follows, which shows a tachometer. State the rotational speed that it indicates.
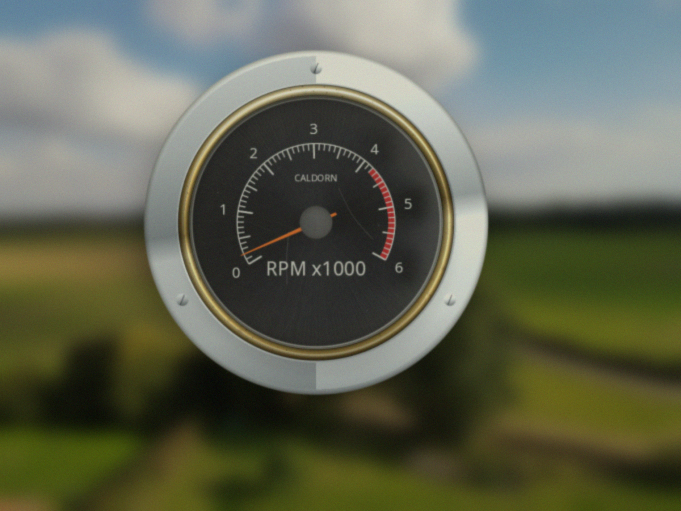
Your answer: 200 rpm
